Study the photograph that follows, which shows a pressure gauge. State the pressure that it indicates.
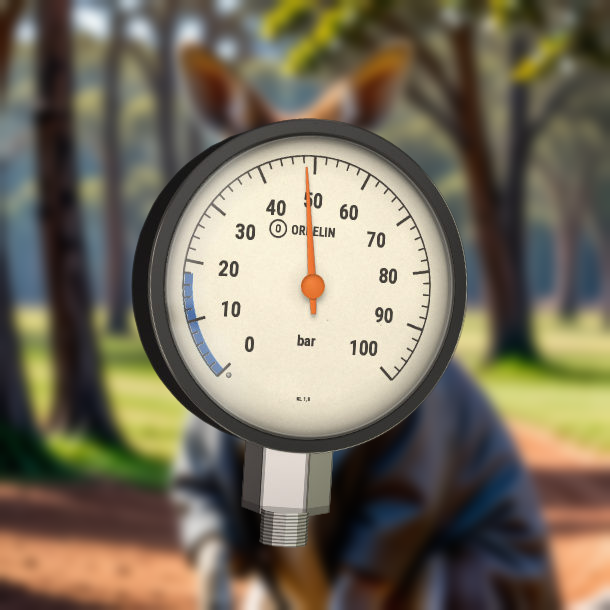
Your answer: 48 bar
